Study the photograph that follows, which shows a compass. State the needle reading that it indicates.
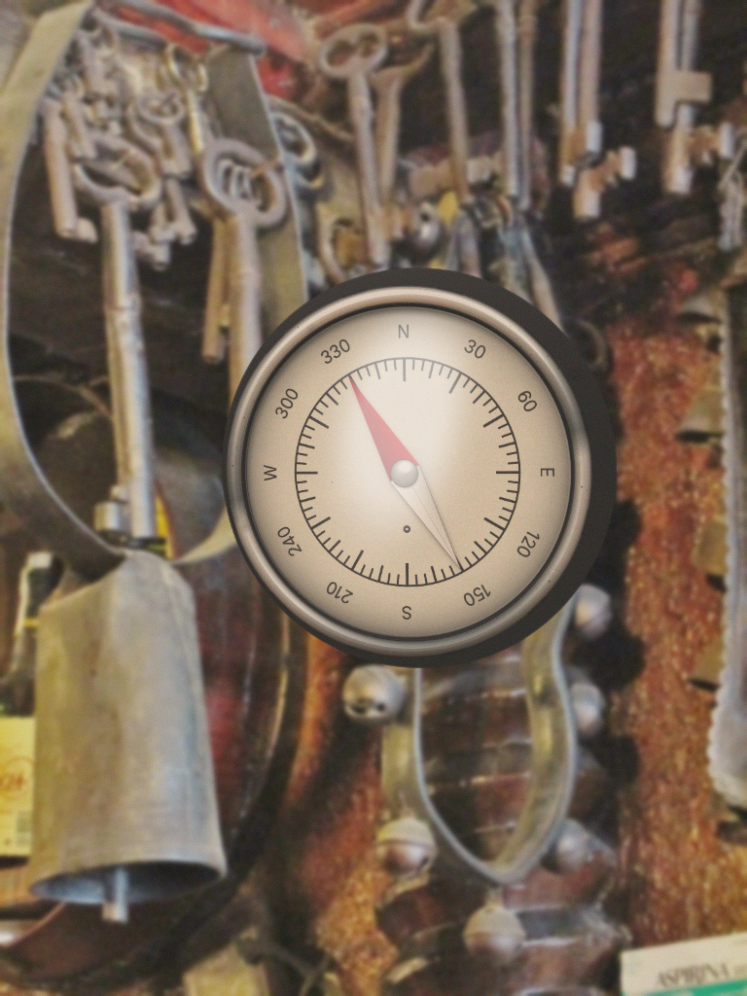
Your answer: 330 °
